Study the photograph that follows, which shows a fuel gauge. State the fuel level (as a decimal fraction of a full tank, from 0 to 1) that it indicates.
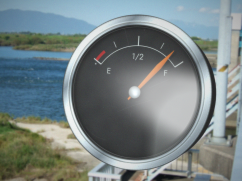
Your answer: 0.875
